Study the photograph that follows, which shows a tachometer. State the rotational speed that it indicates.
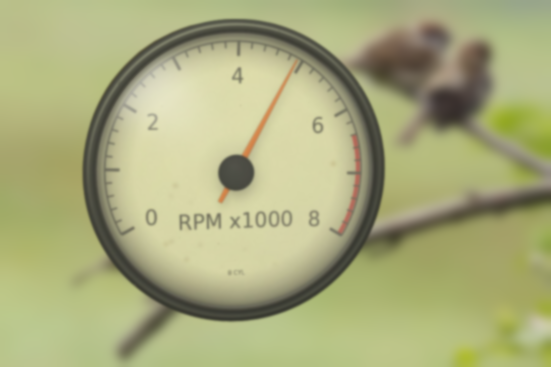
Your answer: 4900 rpm
